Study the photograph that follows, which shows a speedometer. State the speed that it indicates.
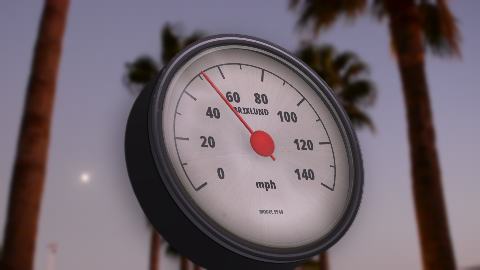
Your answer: 50 mph
